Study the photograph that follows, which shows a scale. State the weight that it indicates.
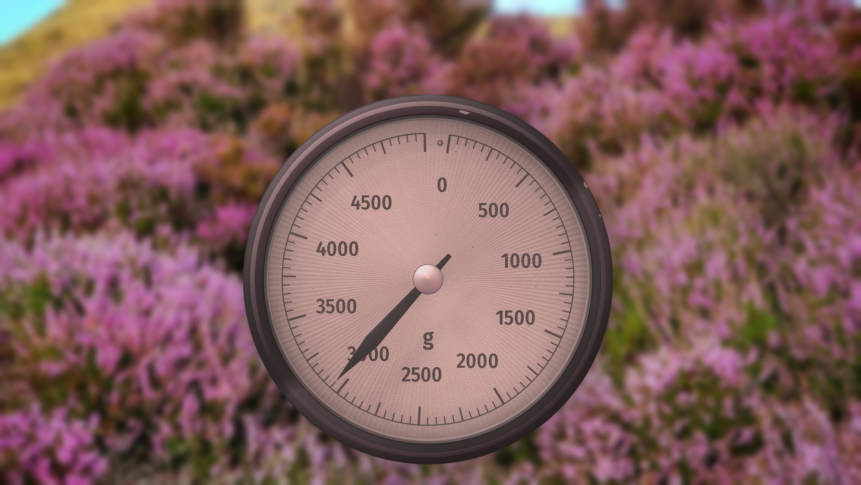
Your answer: 3050 g
